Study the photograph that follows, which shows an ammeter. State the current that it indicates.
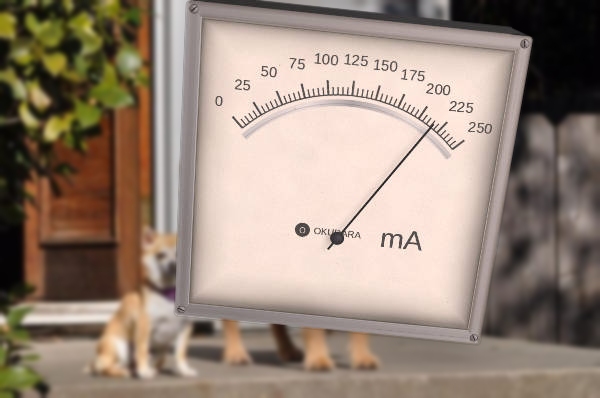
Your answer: 215 mA
